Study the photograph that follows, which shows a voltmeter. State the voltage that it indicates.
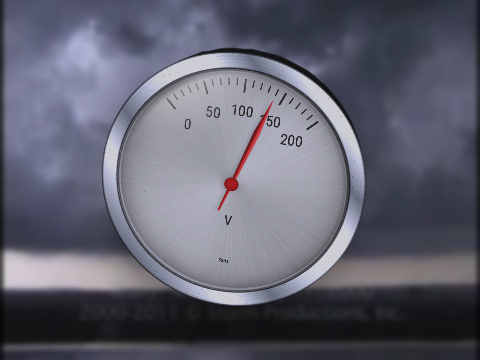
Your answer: 140 V
